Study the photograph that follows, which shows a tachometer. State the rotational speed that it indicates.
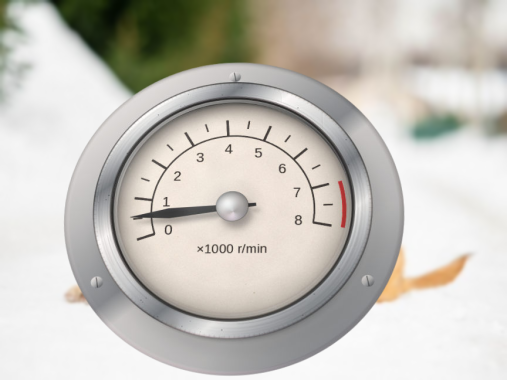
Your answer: 500 rpm
